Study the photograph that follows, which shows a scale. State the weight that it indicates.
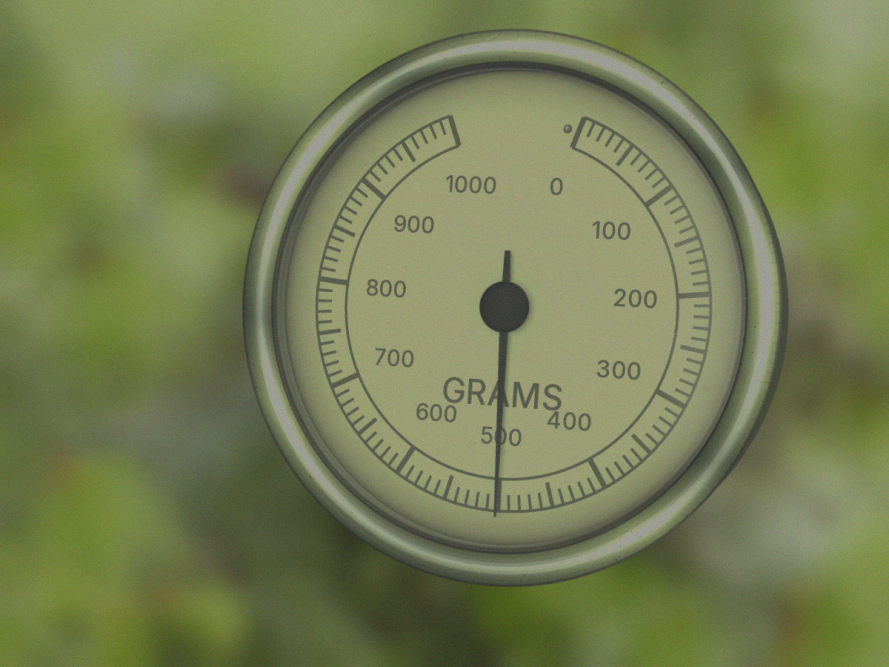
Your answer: 500 g
